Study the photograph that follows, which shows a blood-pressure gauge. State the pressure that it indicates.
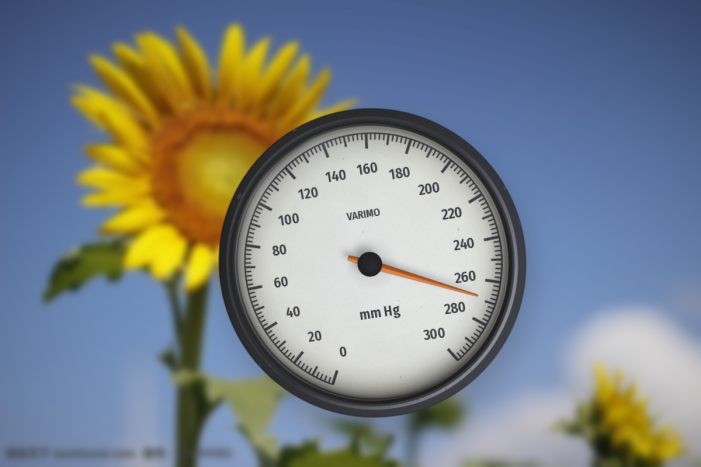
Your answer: 268 mmHg
